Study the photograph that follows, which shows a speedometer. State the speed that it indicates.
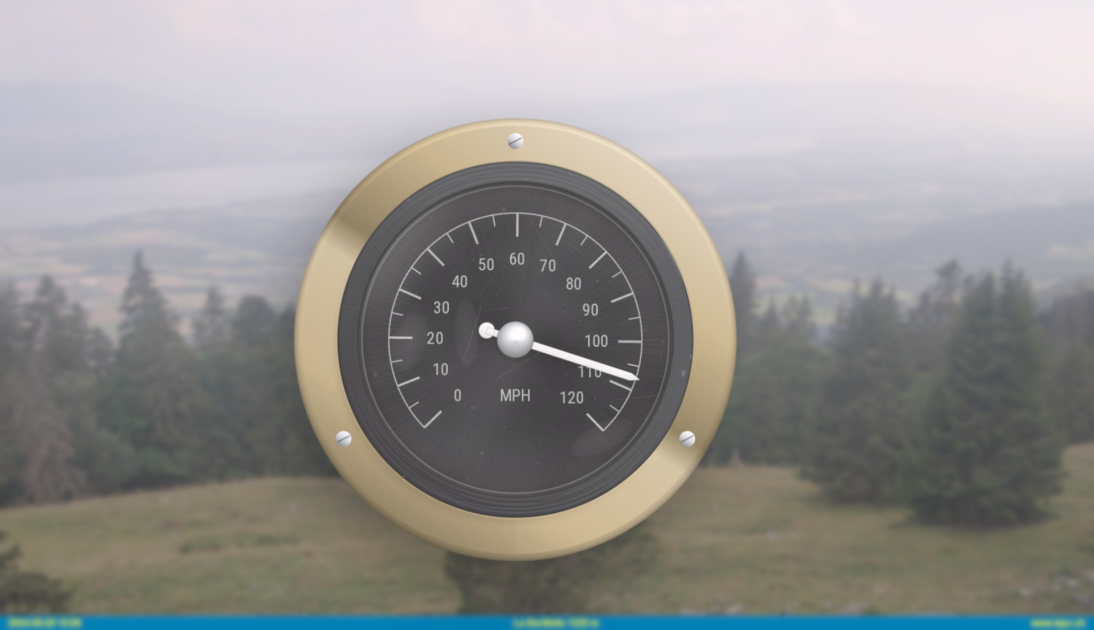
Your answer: 107.5 mph
